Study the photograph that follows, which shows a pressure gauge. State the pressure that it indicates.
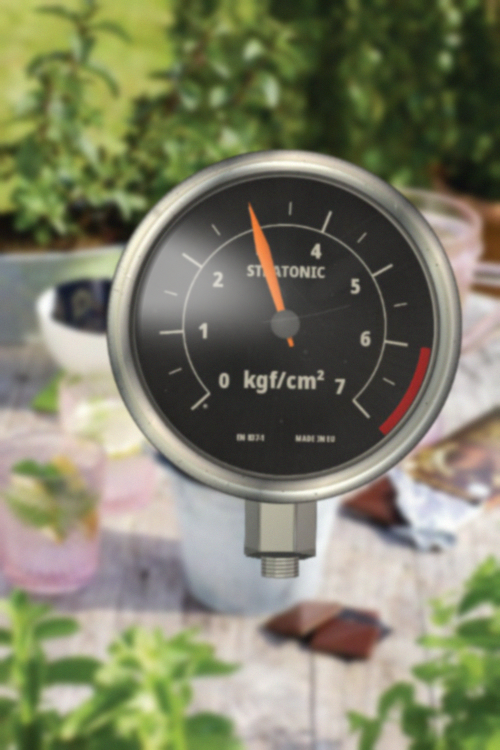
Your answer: 3 kg/cm²
